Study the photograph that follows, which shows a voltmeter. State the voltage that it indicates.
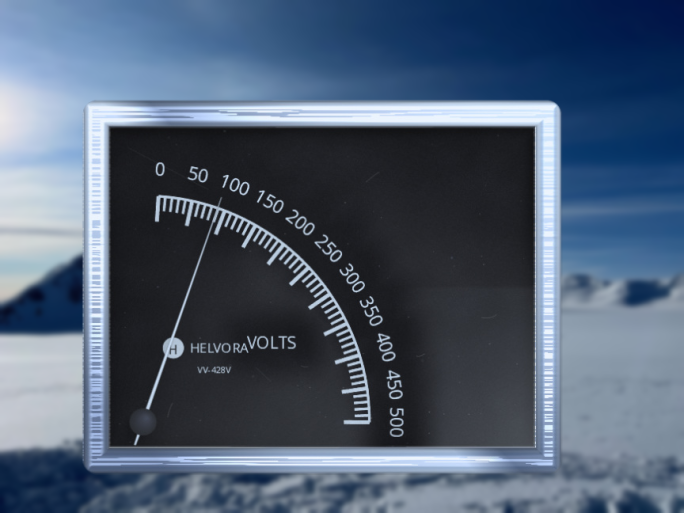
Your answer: 90 V
